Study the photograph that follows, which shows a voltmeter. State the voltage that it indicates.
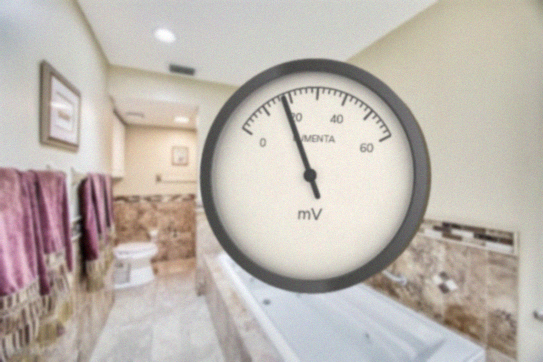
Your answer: 18 mV
